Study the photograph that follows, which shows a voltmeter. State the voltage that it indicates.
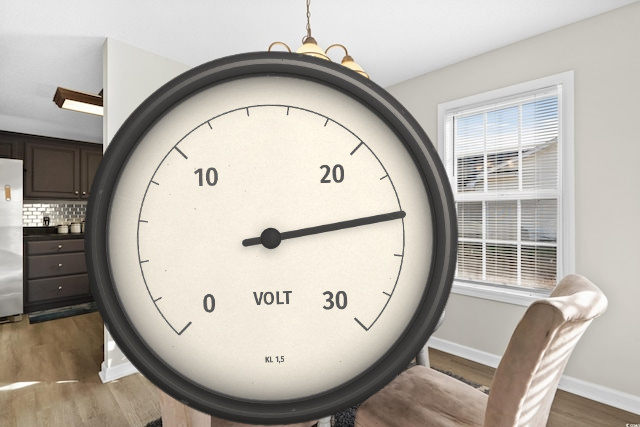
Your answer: 24 V
